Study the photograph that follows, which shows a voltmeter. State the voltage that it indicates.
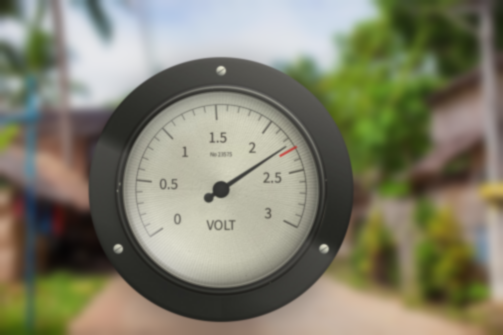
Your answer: 2.25 V
